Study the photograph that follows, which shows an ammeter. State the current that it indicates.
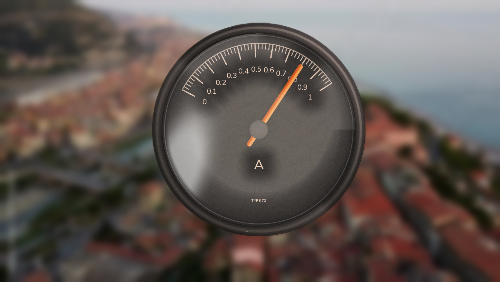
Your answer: 0.8 A
